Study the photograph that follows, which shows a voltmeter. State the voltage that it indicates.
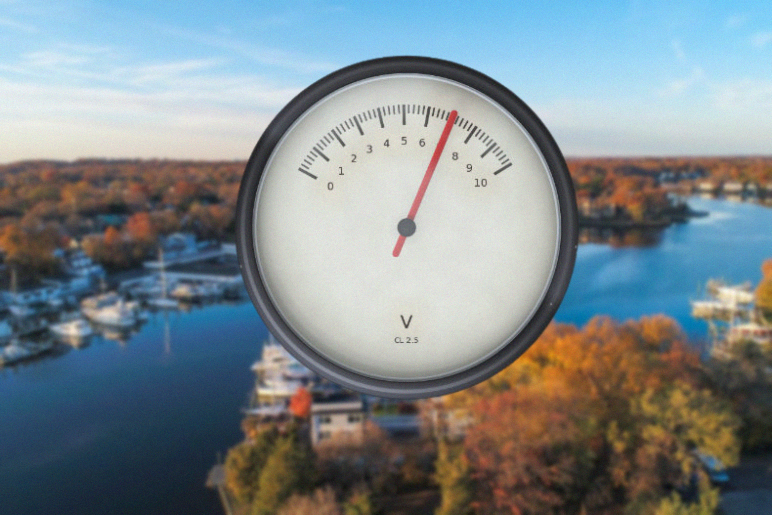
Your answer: 7 V
